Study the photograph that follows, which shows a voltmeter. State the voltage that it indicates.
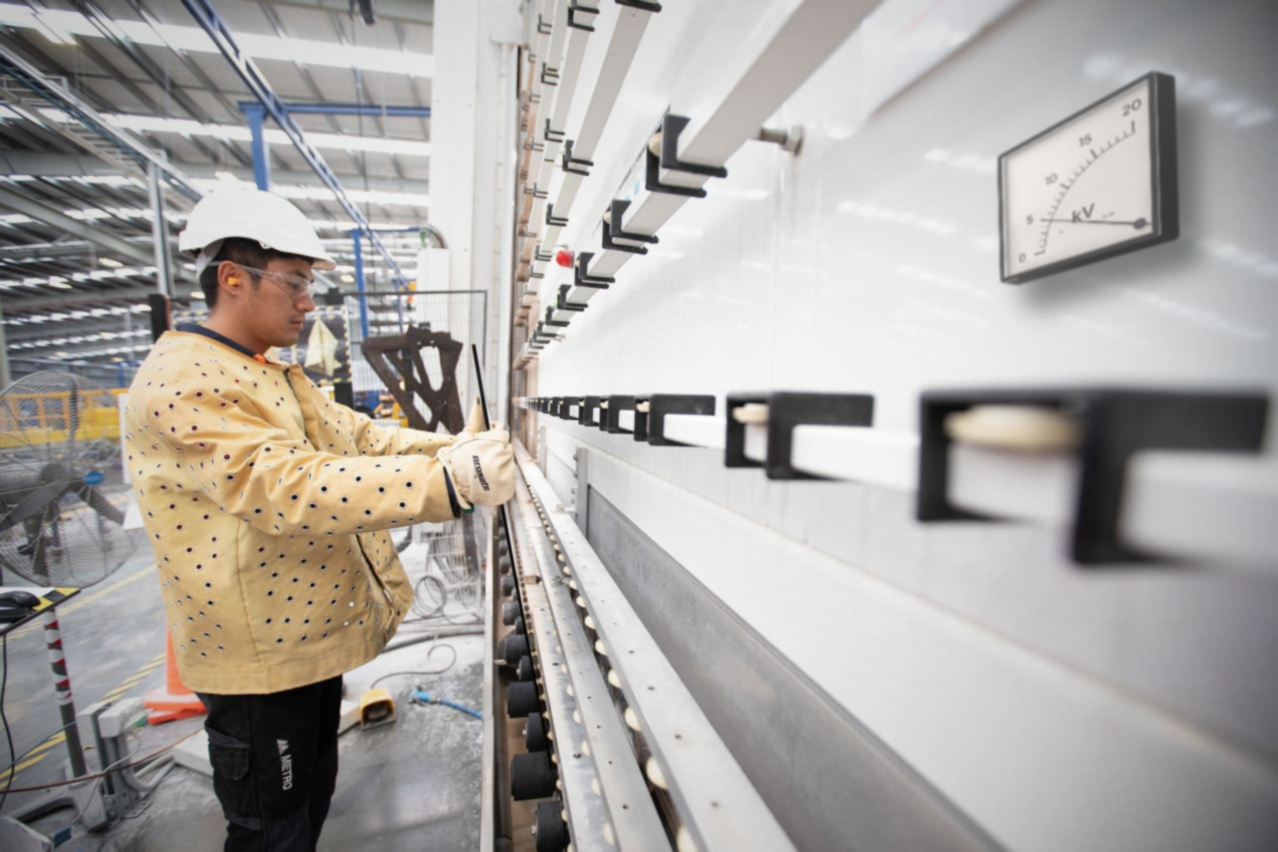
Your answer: 5 kV
